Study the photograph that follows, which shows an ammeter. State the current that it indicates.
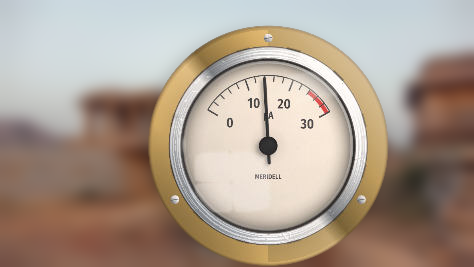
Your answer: 14 µA
